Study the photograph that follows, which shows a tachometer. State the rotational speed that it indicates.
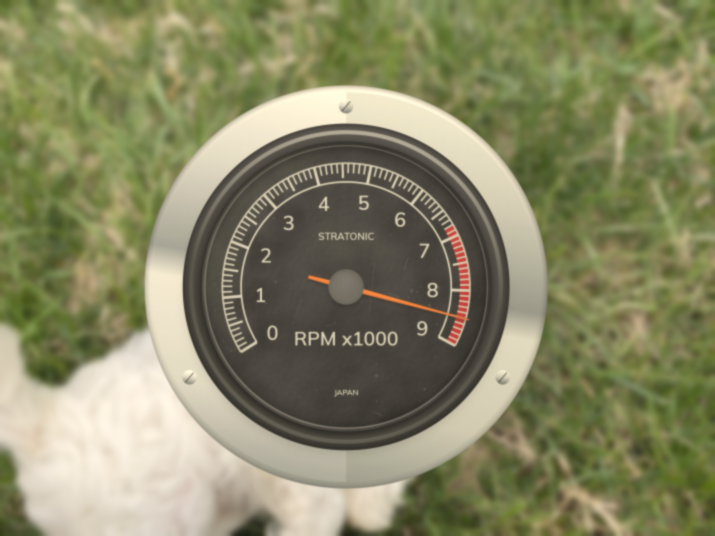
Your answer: 8500 rpm
